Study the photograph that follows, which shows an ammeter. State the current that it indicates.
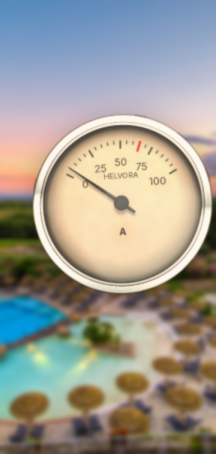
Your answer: 5 A
